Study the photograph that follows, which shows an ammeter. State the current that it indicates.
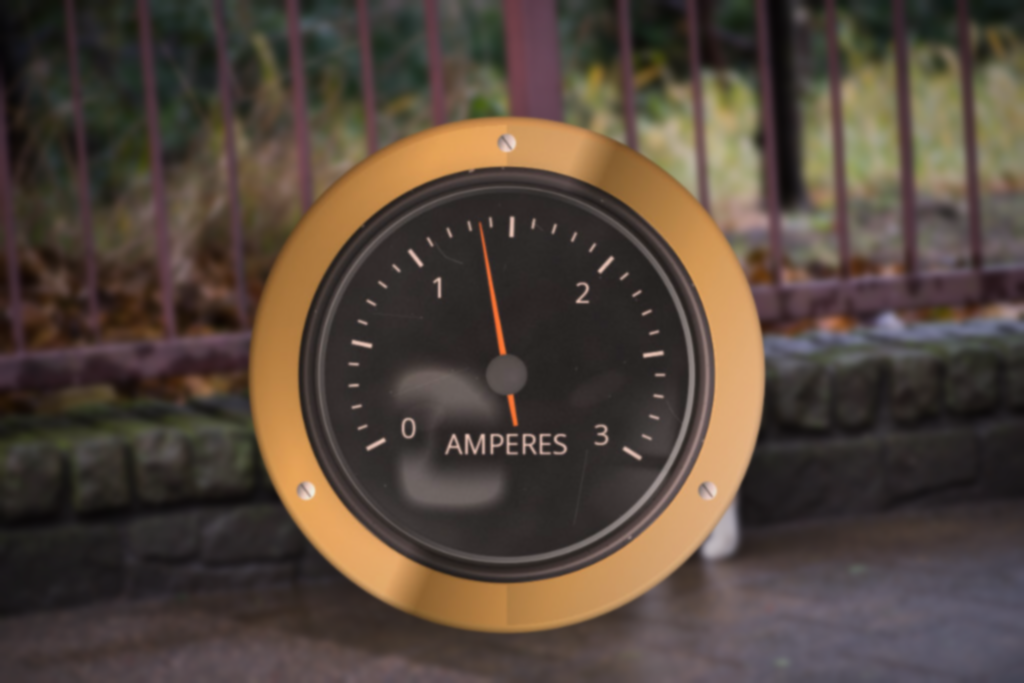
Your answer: 1.35 A
